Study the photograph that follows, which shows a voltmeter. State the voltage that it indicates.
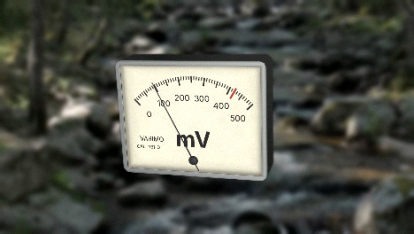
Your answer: 100 mV
